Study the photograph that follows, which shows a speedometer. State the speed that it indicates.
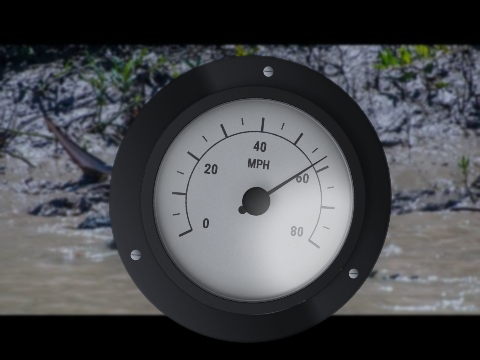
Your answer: 57.5 mph
